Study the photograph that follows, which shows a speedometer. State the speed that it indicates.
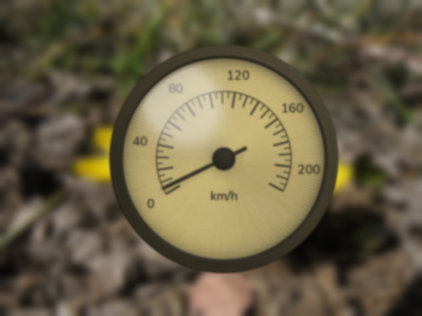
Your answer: 5 km/h
